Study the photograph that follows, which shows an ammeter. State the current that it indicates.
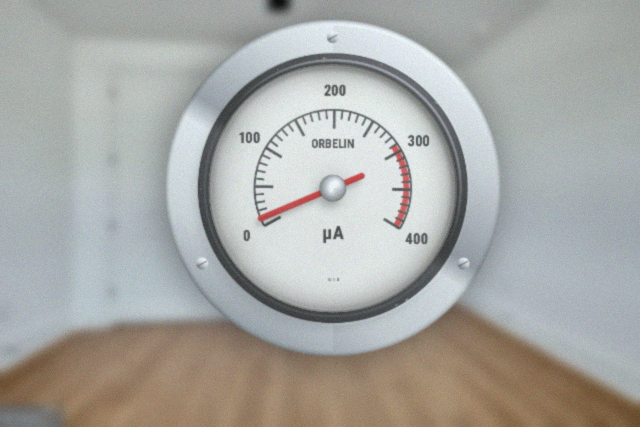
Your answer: 10 µA
